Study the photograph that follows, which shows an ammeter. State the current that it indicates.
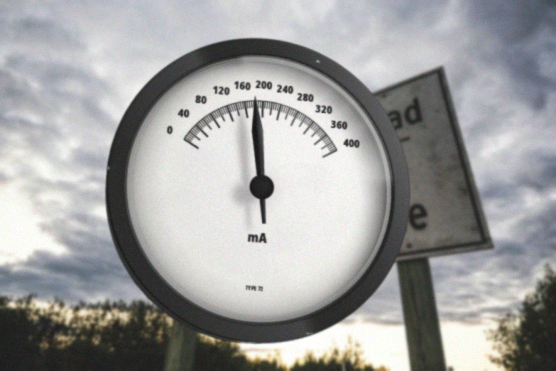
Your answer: 180 mA
